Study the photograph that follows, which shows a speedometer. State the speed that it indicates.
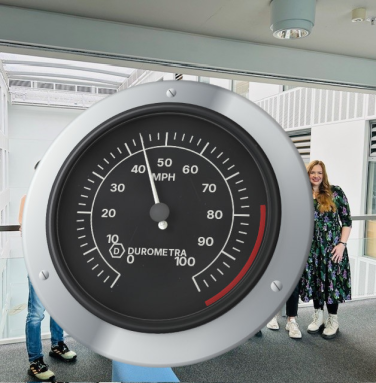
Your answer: 44 mph
